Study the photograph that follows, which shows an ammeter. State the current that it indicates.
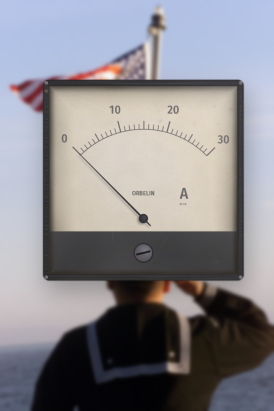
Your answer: 0 A
